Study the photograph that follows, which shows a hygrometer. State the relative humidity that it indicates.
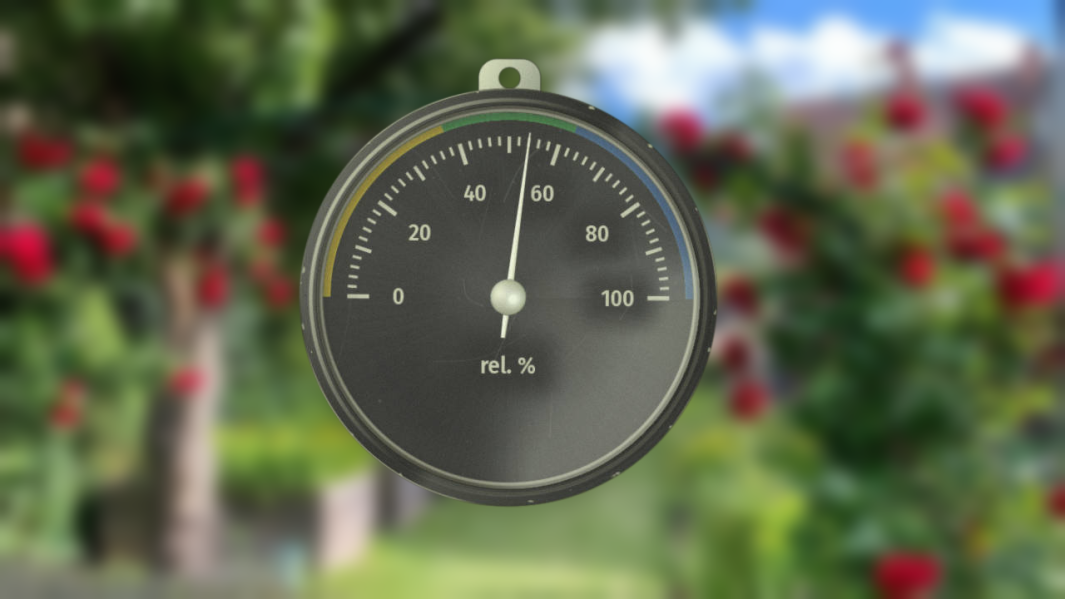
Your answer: 54 %
